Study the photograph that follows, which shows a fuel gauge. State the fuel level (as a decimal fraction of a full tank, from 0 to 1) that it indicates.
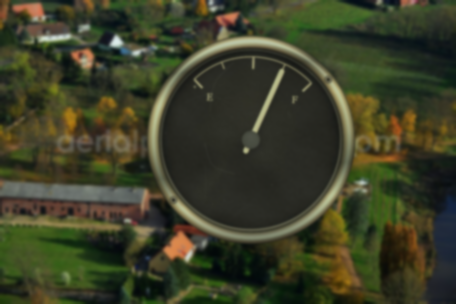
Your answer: 0.75
